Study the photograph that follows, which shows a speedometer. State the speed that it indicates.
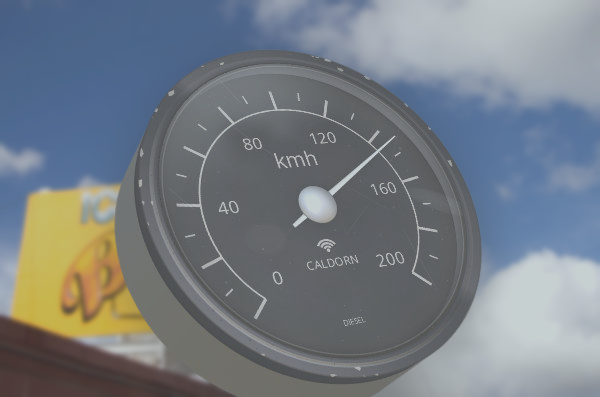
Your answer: 145 km/h
